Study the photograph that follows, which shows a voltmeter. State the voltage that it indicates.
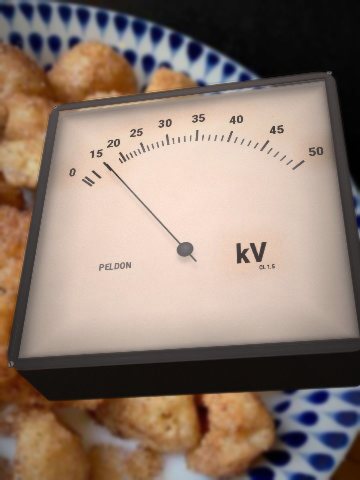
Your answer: 15 kV
